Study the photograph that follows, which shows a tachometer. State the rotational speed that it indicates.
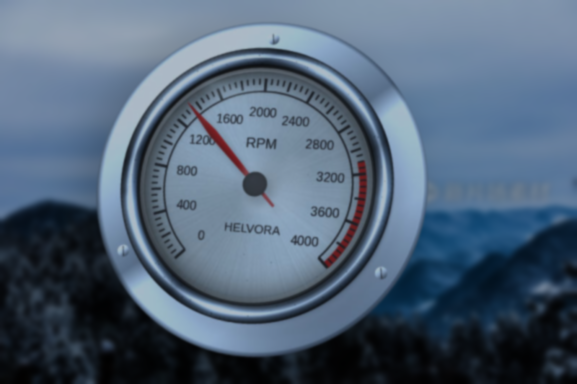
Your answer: 1350 rpm
